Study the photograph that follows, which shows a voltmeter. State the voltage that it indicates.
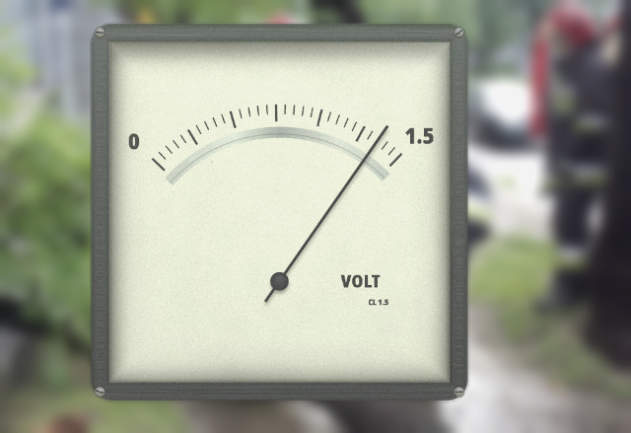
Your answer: 1.35 V
